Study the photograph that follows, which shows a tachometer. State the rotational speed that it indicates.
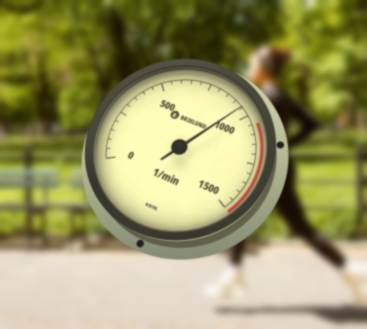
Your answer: 950 rpm
